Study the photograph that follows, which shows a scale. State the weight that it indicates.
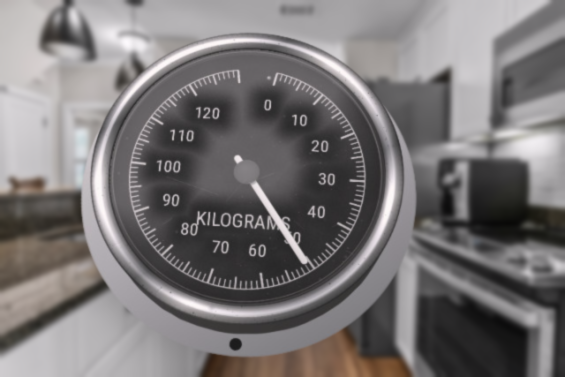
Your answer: 51 kg
